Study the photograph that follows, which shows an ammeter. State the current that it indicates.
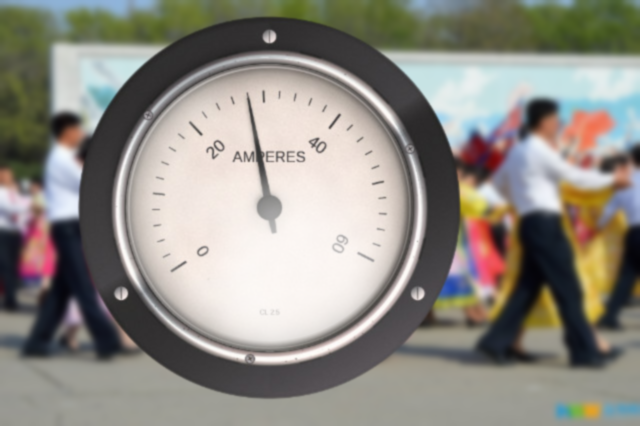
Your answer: 28 A
